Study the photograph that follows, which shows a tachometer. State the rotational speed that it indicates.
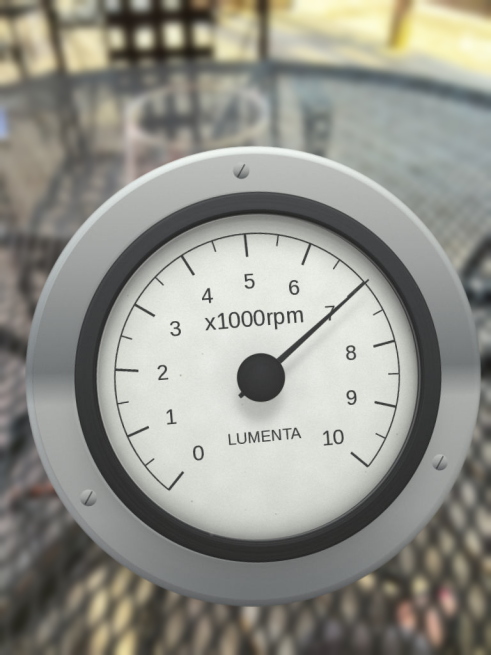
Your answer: 7000 rpm
